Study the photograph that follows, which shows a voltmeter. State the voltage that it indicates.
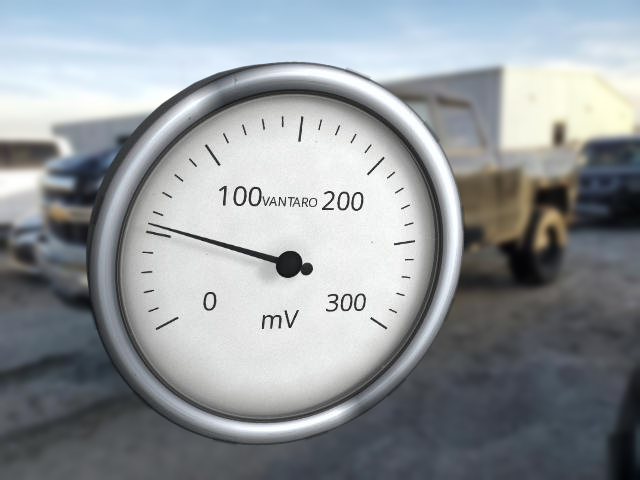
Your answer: 55 mV
